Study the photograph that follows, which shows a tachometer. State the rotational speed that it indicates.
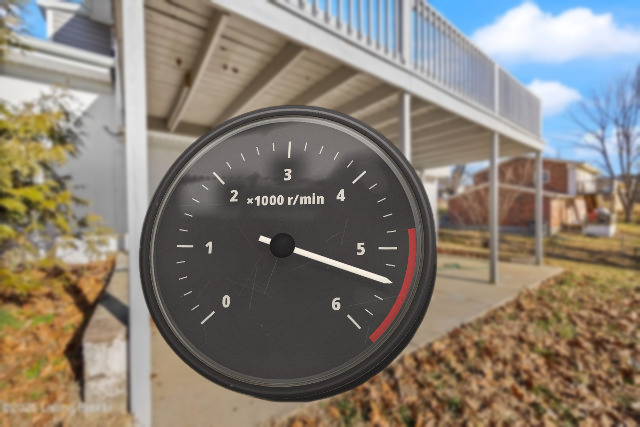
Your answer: 5400 rpm
